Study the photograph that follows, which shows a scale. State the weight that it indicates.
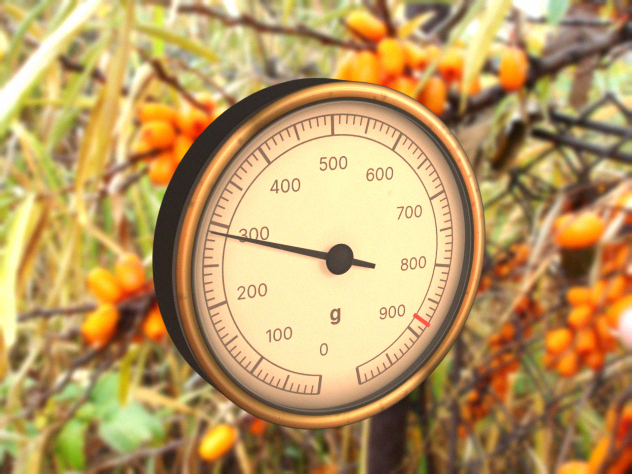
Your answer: 290 g
